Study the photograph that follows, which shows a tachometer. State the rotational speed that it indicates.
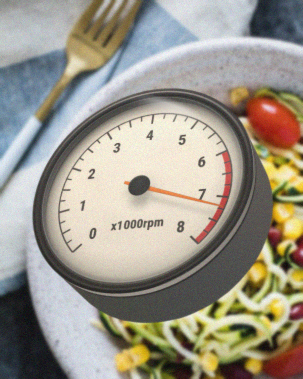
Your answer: 7250 rpm
